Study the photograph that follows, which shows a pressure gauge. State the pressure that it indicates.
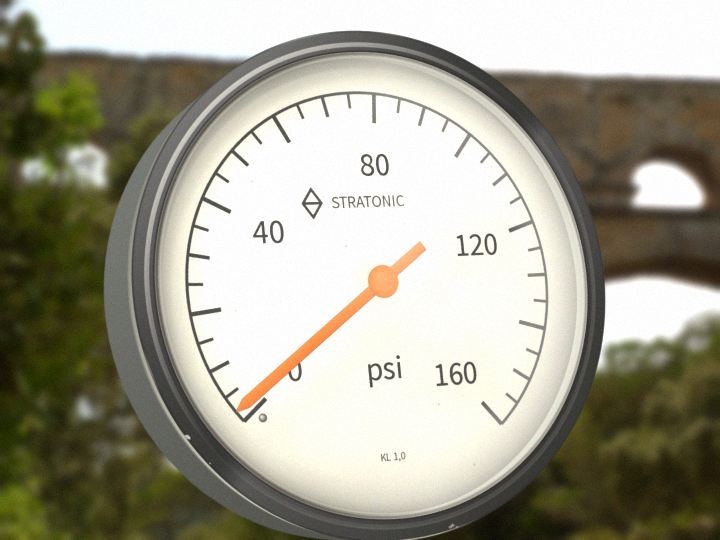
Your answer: 2.5 psi
